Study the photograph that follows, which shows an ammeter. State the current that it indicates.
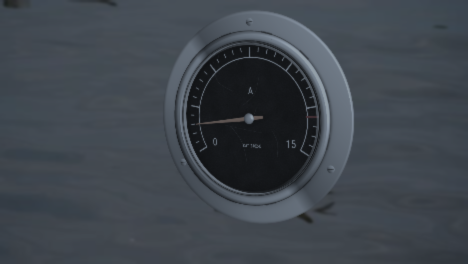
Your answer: 1.5 A
